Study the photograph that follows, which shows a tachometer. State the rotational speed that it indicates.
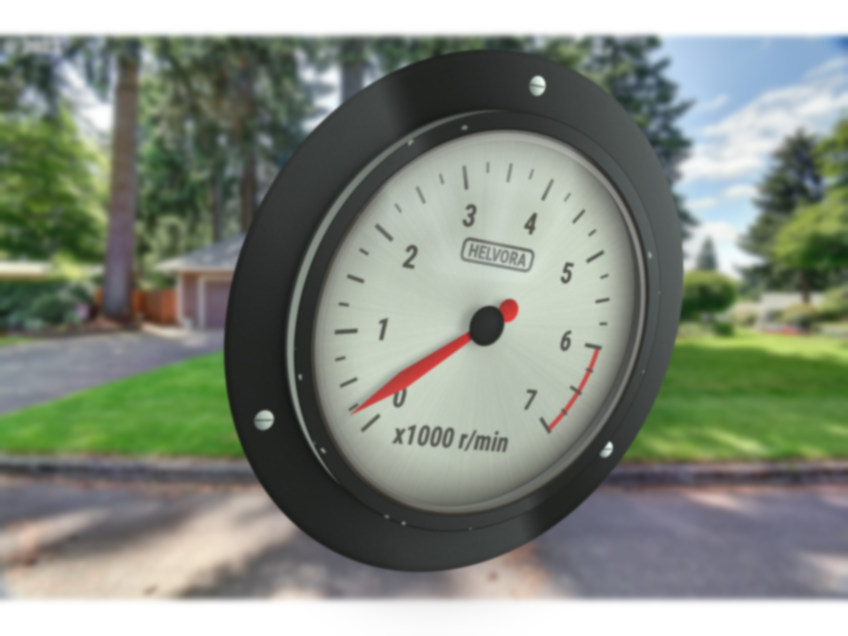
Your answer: 250 rpm
